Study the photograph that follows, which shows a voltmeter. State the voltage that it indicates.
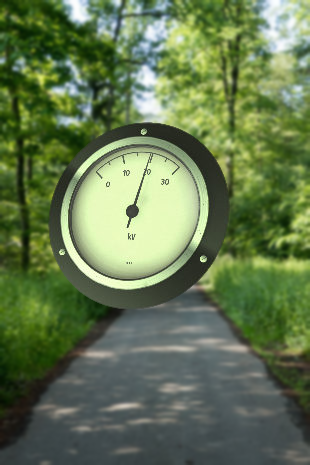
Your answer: 20 kV
